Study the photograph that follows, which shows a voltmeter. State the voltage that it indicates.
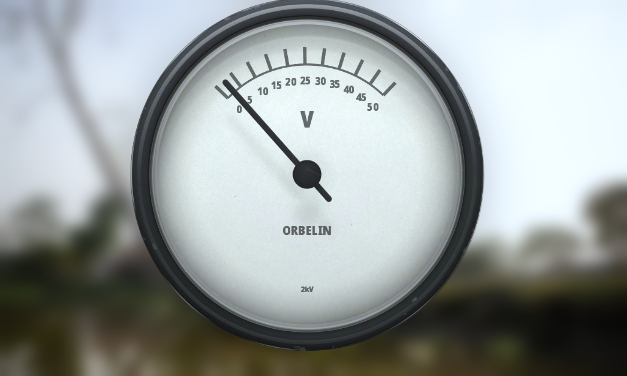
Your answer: 2.5 V
